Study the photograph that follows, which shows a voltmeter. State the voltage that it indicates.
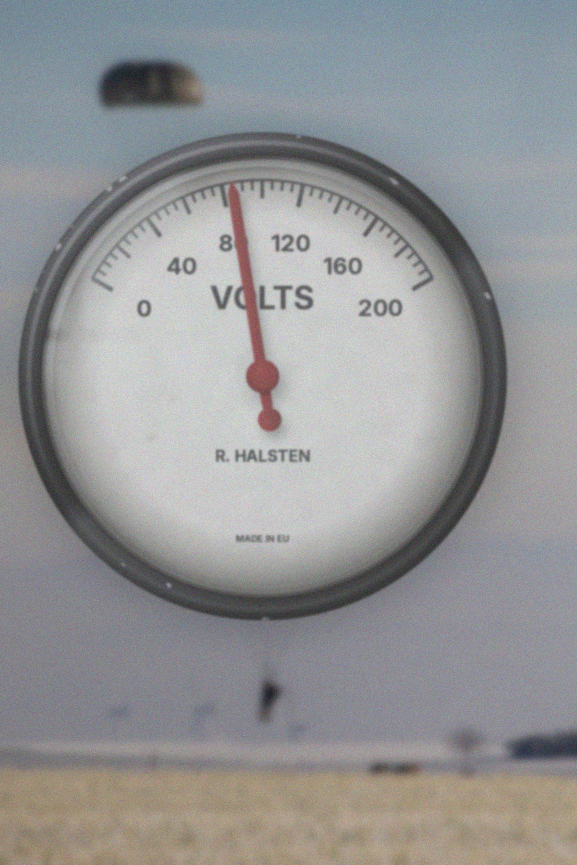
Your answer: 85 V
